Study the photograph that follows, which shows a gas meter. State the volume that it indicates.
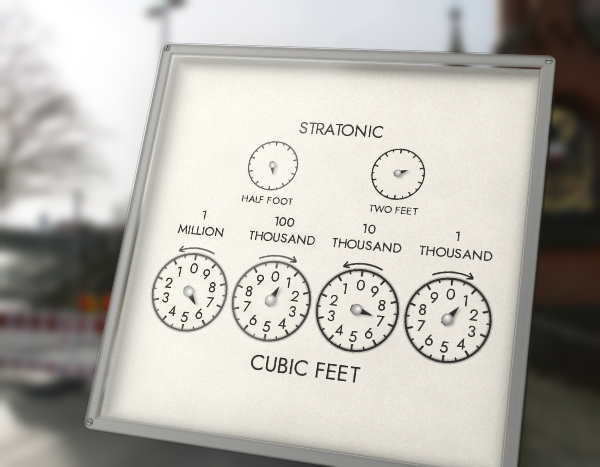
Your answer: 607100 ft³
